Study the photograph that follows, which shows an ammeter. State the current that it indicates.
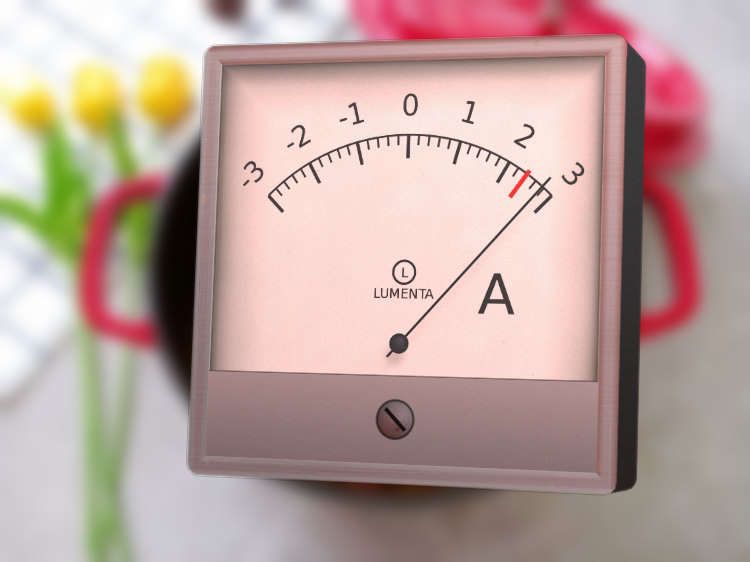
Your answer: 2.8 A
